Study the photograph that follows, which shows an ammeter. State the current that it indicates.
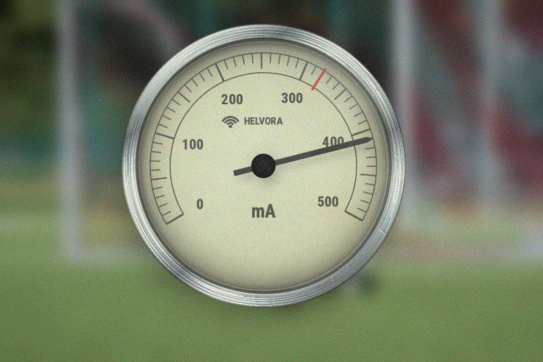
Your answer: 410 mA
